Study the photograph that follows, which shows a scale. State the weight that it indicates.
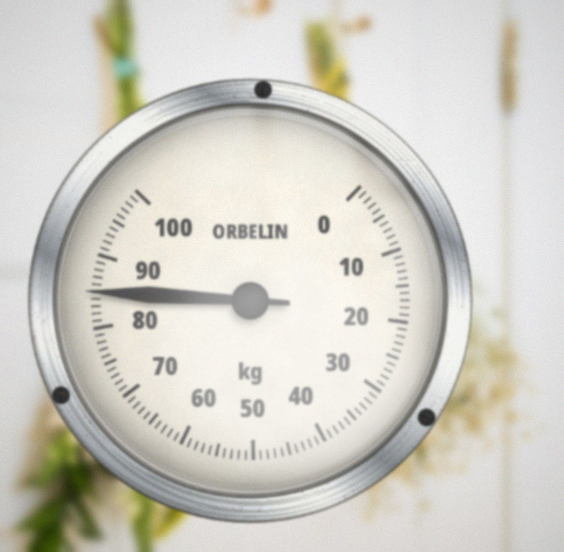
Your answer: 85 kg
